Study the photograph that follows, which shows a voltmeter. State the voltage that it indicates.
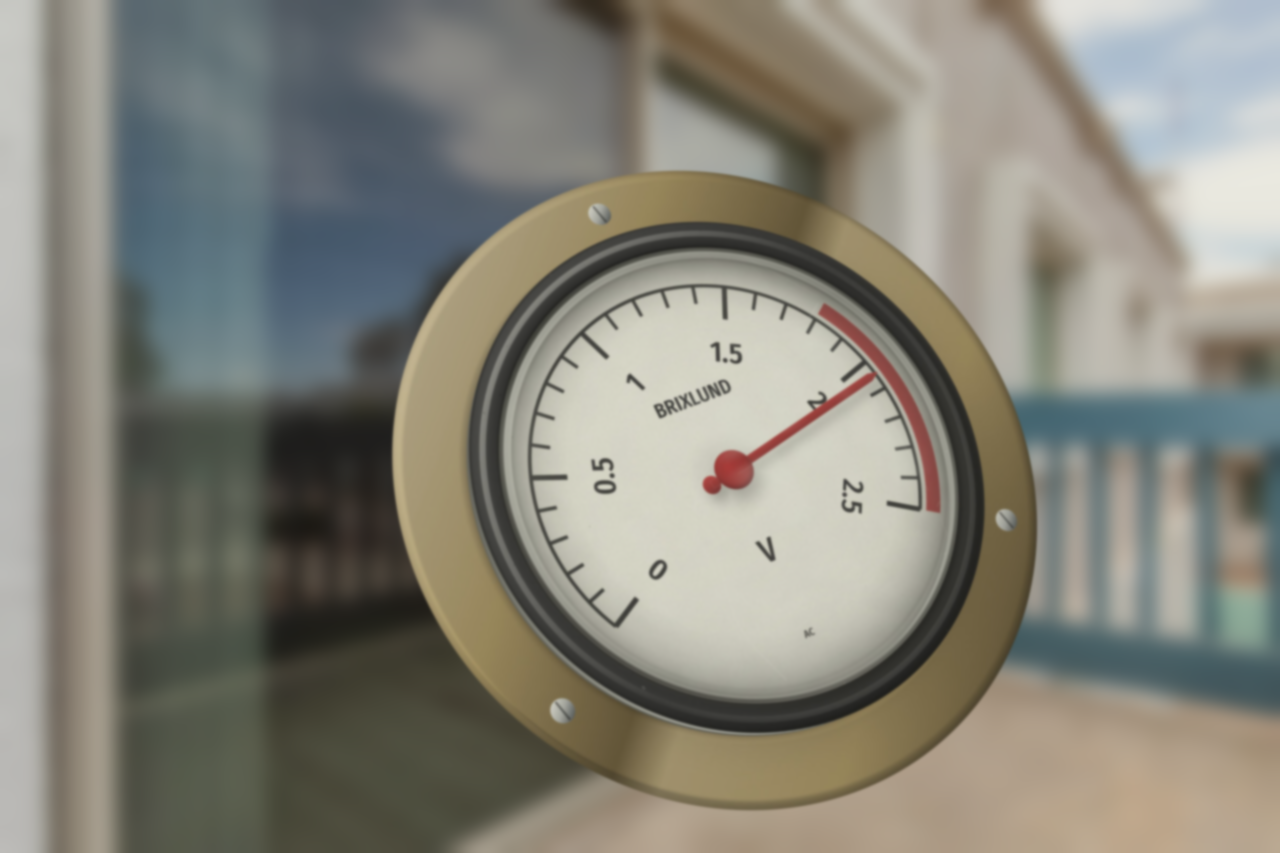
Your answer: 2.05 V
